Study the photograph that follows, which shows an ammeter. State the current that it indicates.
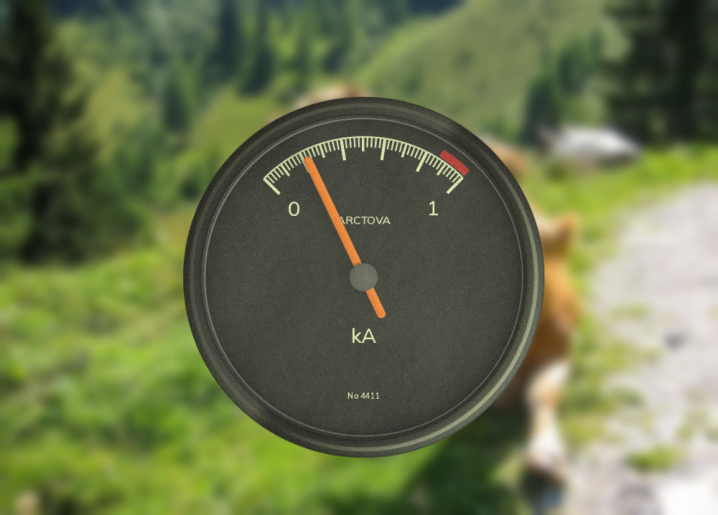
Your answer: 0.22 kA
